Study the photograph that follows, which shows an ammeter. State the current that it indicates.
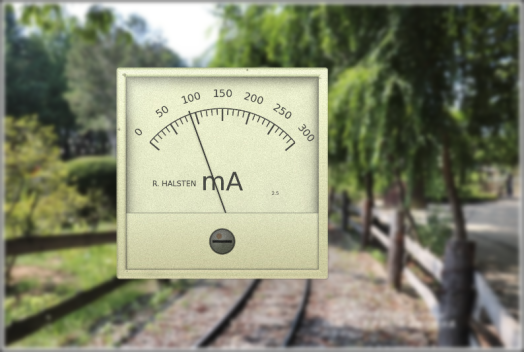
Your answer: 90 mA
